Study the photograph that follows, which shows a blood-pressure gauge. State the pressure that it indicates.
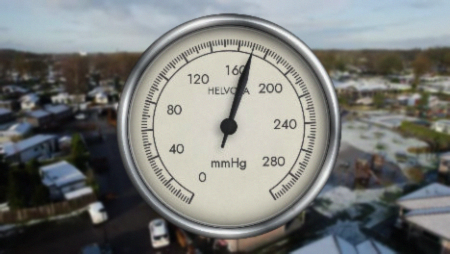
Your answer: 170 mmHg
